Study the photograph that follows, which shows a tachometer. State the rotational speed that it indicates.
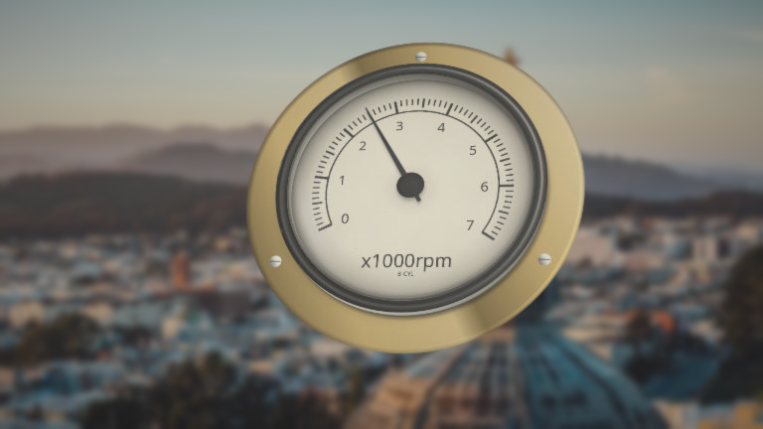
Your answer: 2500 rpm
